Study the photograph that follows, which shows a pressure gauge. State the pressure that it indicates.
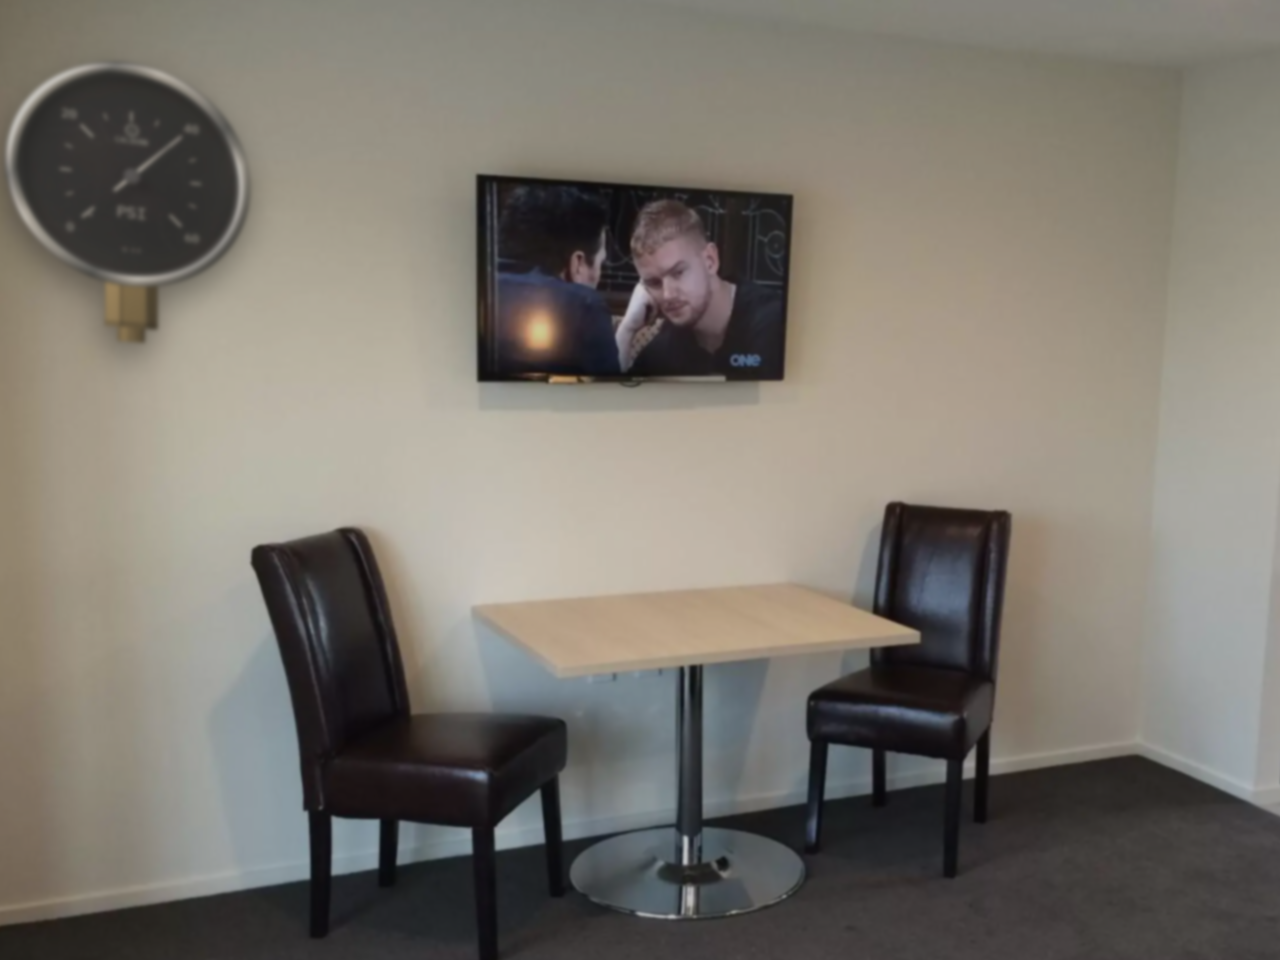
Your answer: 40 psi
